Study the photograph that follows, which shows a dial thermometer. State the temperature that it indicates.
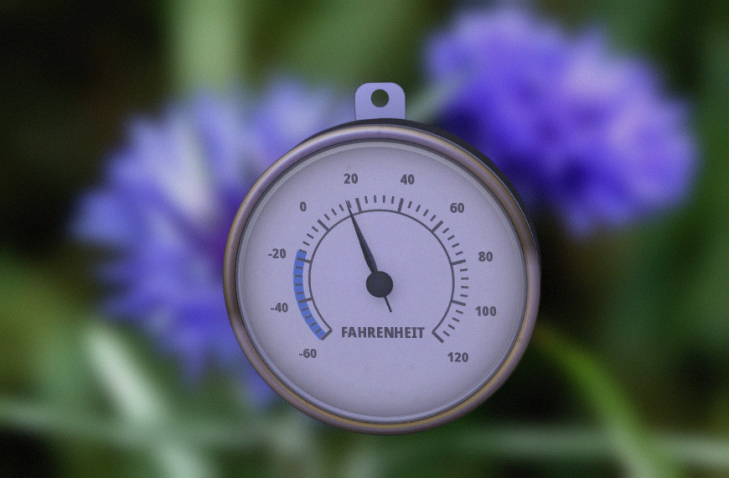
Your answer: 16 °F
